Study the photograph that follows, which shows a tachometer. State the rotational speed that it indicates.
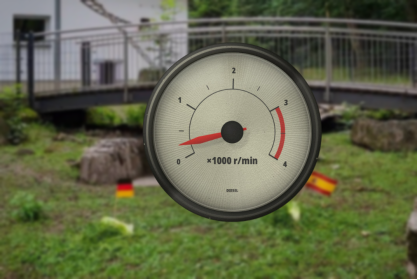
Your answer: 250 rpm
